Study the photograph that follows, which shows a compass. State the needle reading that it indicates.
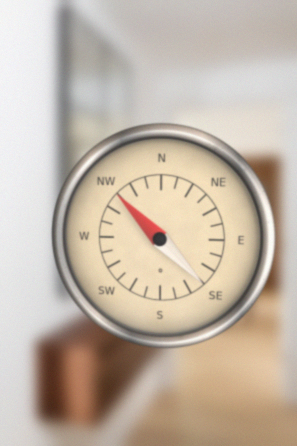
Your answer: 315 °
